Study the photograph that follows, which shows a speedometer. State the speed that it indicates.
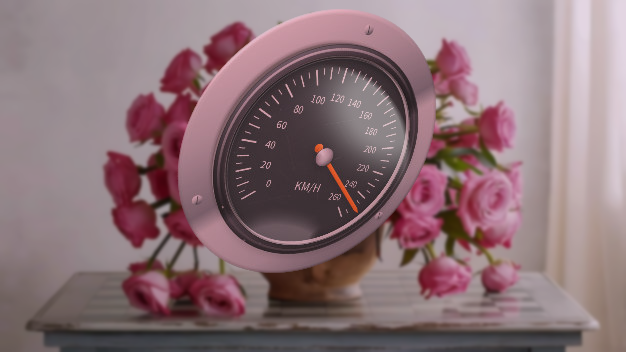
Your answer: 250 km/h
